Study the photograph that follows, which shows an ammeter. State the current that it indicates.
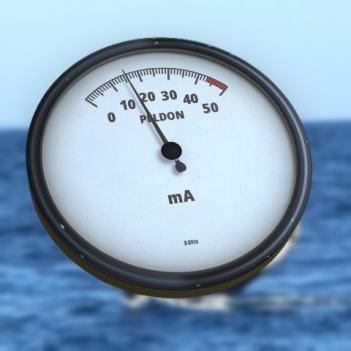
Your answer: 15 mA
